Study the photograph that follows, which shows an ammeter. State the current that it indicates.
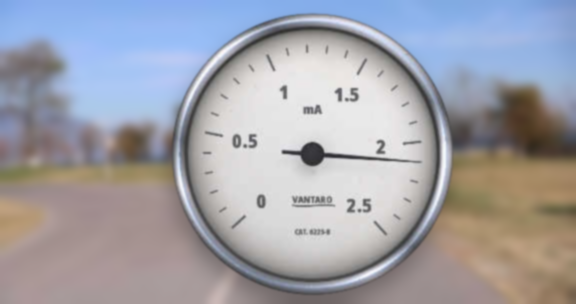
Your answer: 2.1 mA
